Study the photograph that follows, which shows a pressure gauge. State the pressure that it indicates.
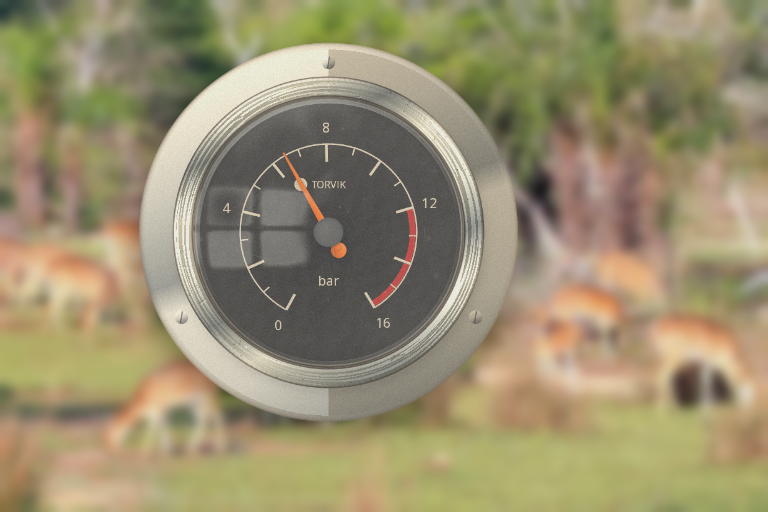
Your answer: 6.5 bar
